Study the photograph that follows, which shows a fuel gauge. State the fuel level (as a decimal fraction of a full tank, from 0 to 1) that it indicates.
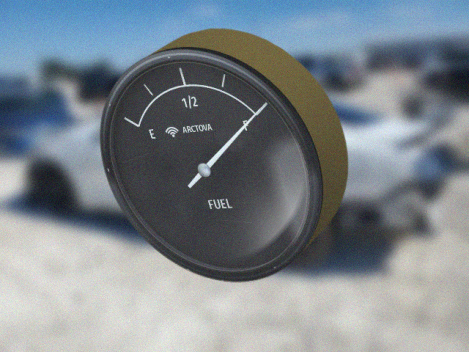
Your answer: 1
